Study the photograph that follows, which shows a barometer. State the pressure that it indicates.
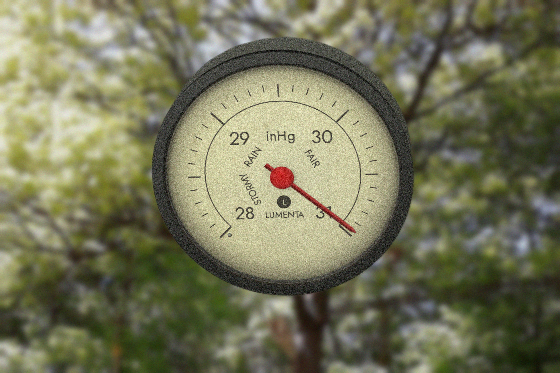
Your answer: 30.95 inHg
